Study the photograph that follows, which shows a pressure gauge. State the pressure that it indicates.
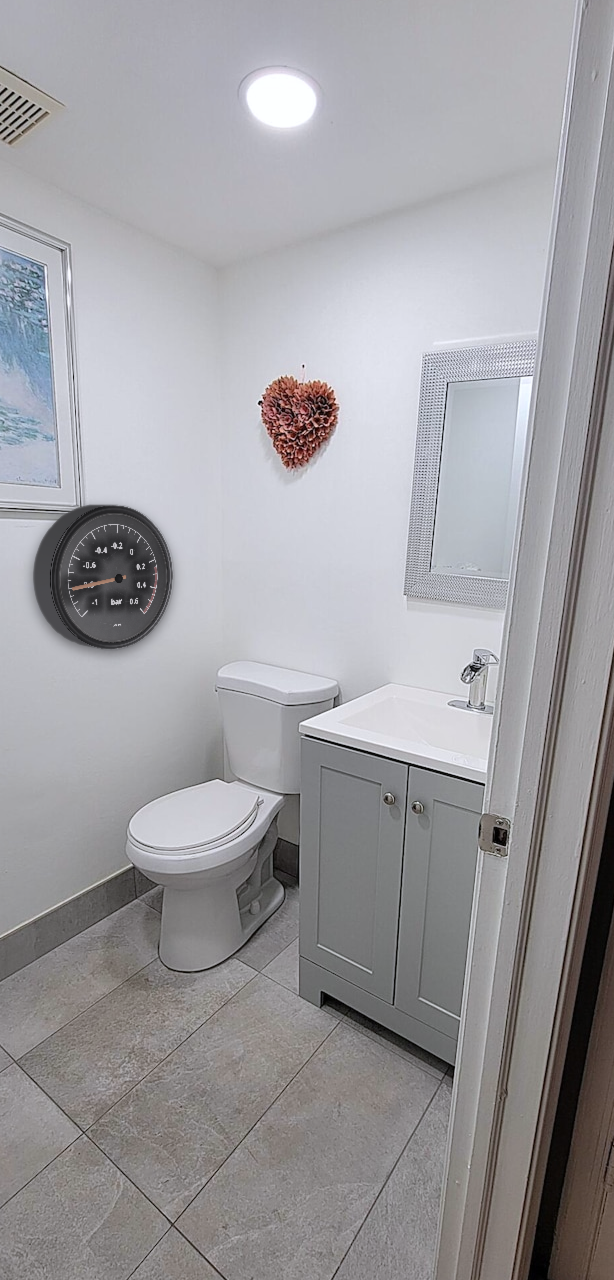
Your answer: -0.8 bar
